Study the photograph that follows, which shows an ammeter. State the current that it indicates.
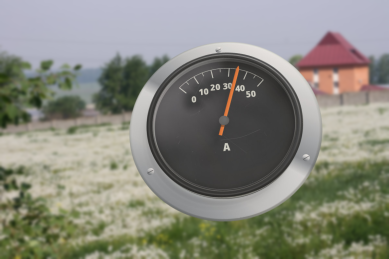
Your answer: 35 A
